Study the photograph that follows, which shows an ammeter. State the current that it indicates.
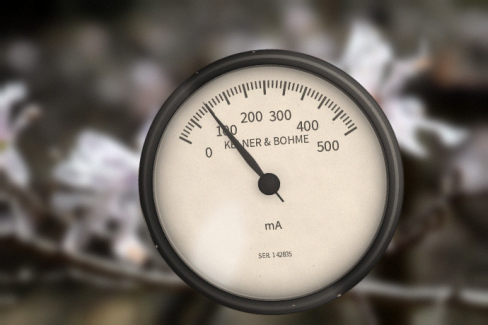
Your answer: 100 mA
